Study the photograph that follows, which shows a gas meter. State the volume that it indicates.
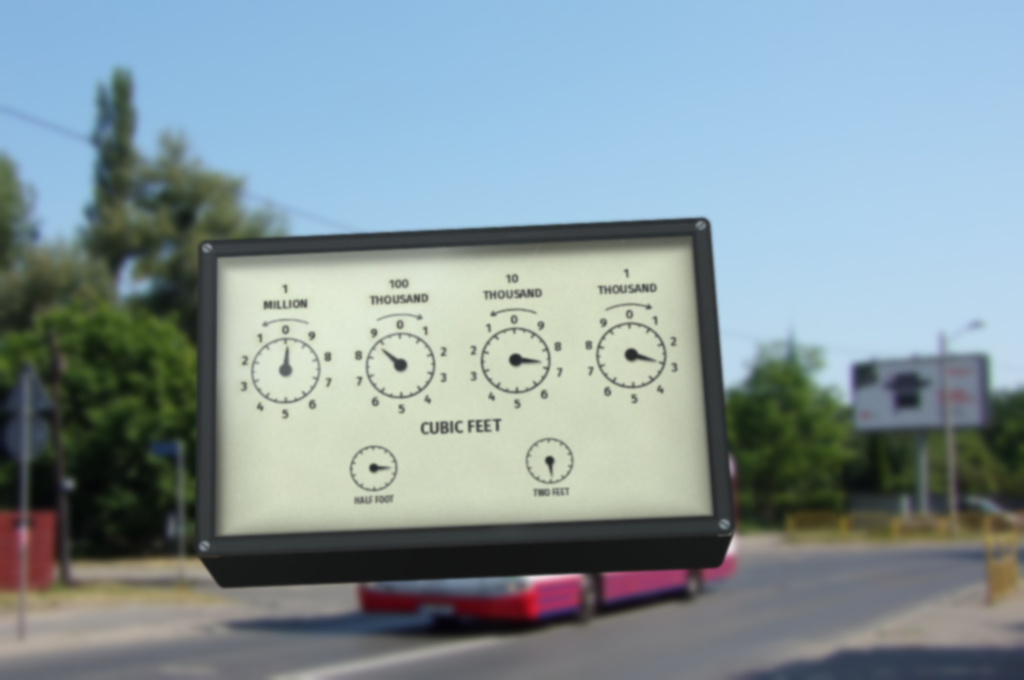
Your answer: 987300 ft³
